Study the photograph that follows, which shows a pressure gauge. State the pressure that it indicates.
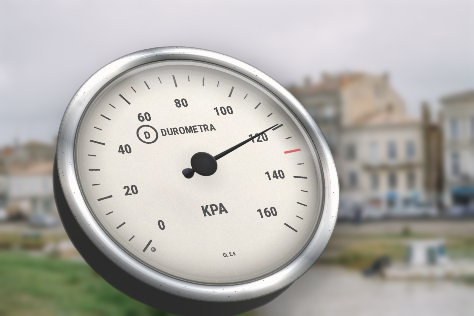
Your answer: 120 kPa
